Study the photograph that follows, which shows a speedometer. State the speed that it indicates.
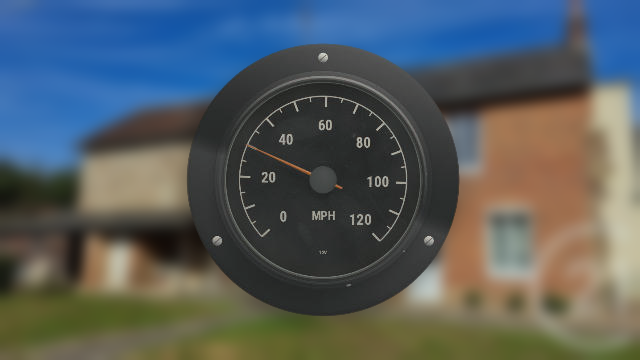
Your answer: 30 mph
